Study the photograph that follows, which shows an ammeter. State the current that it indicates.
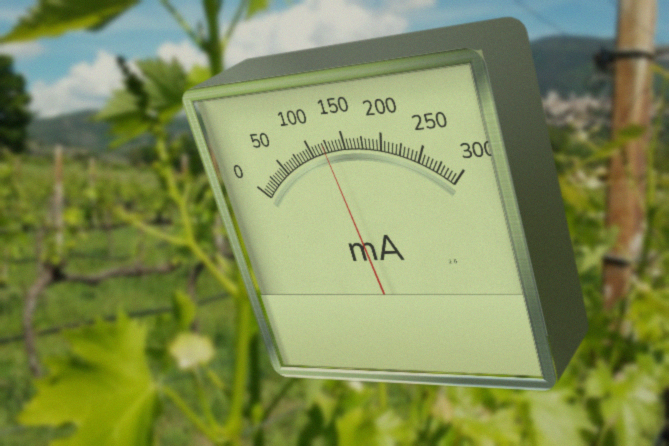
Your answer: 125 mA
